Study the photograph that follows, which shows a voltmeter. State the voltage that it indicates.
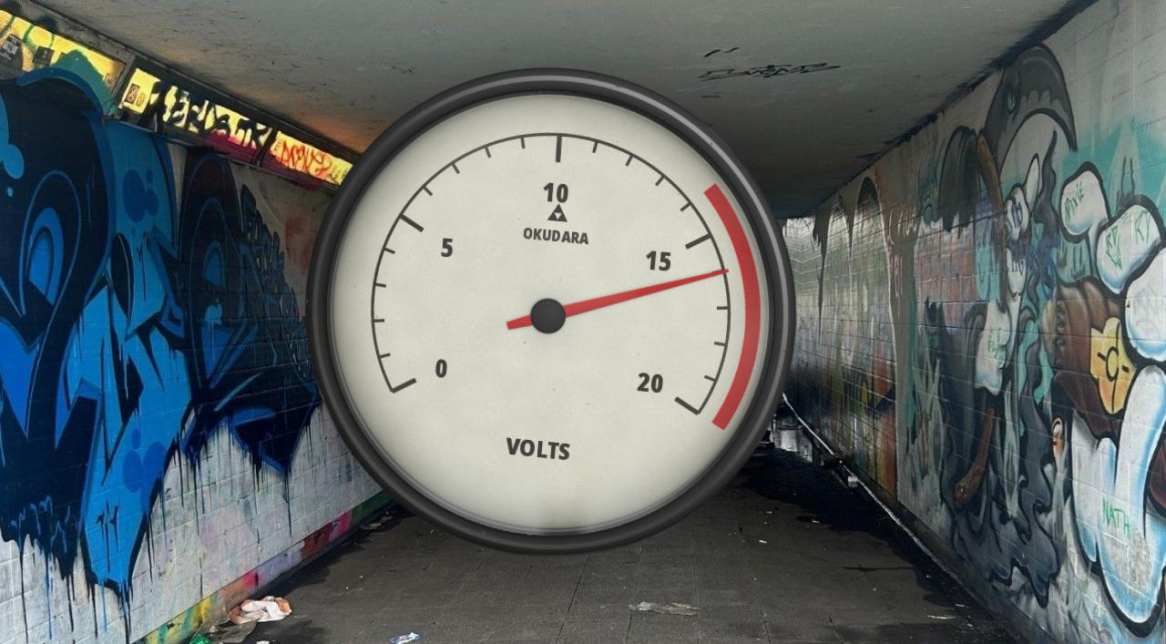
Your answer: 16 V
